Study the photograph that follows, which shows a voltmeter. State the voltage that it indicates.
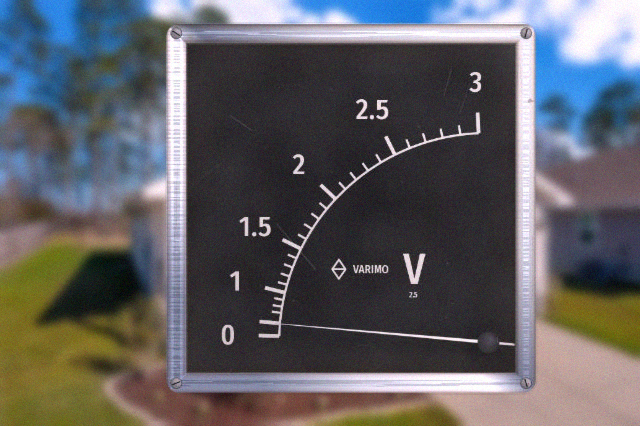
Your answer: 0.5 V
